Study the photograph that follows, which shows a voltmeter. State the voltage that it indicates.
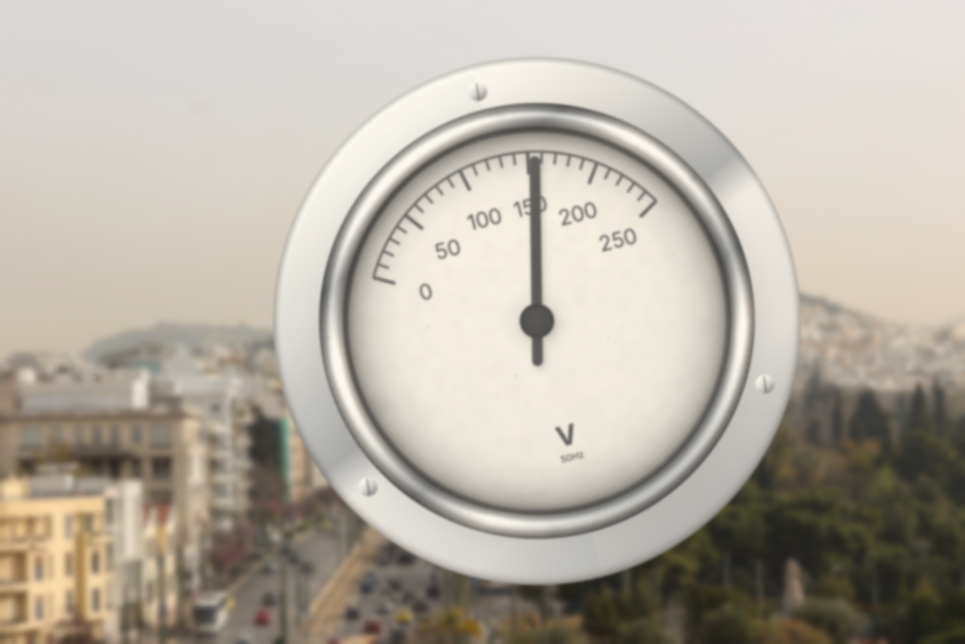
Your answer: 155 V
